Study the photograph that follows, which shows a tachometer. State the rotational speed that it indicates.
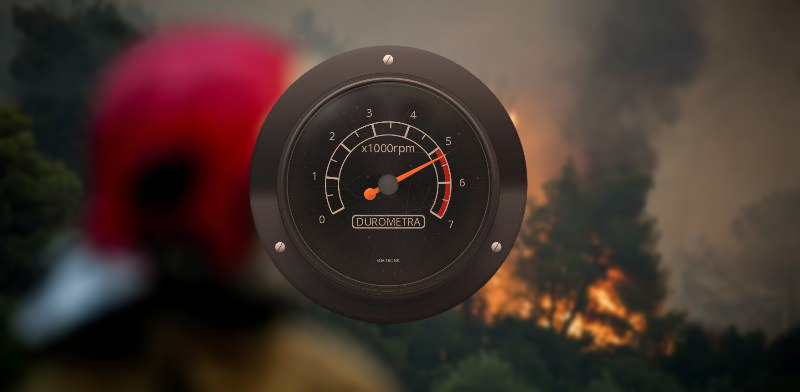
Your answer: 5250 rpm
